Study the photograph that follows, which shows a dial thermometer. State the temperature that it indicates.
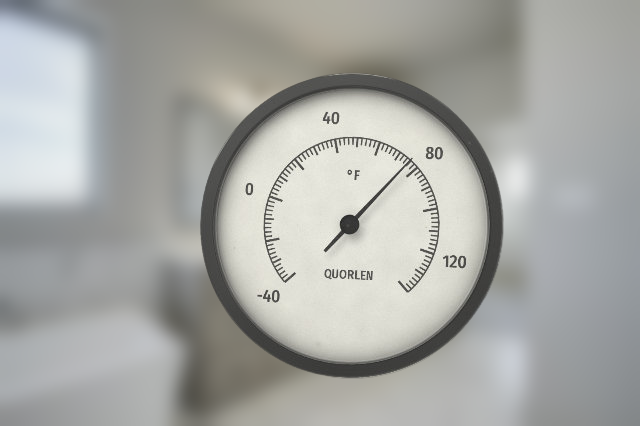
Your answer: 76 °F
